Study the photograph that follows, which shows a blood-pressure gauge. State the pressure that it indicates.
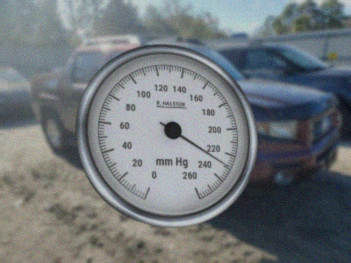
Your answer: 230 mmHg
